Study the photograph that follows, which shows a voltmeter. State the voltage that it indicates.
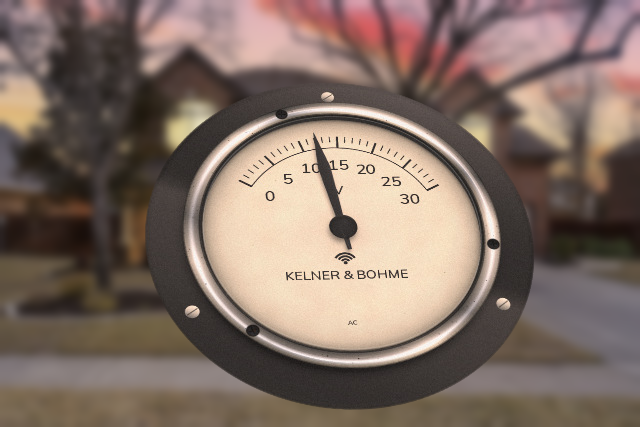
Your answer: 12 V
